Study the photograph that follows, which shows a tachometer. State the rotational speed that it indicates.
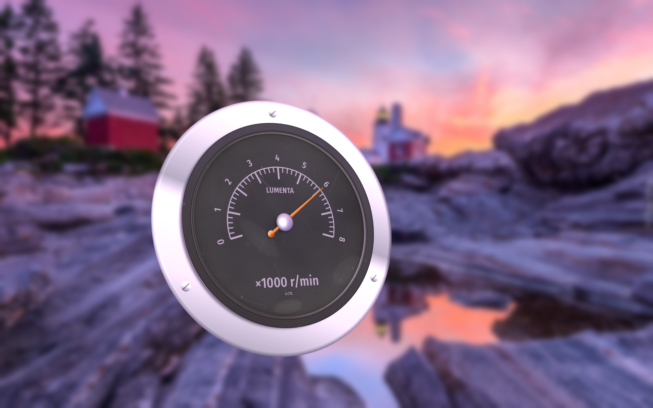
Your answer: 6000 rpm
